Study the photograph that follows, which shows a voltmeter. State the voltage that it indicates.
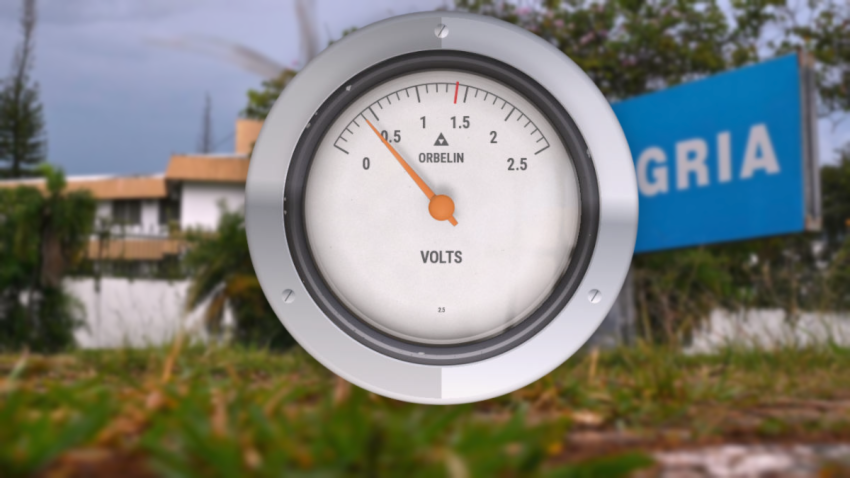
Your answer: 0.4 V
